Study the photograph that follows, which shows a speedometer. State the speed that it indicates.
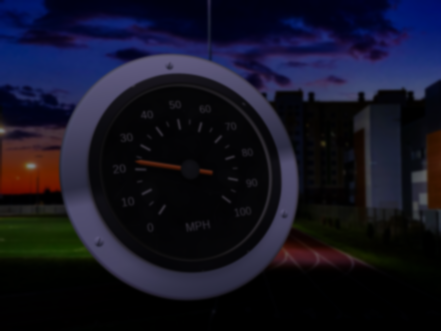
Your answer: 22.5 mph
